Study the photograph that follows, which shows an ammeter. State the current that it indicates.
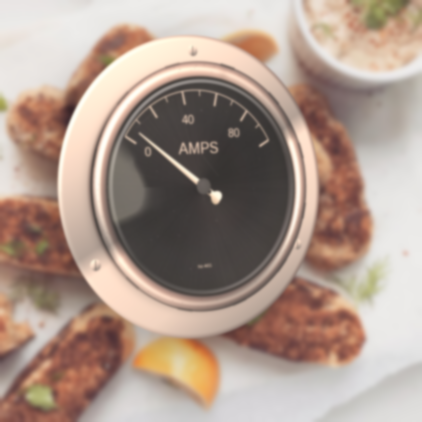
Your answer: 5 A
